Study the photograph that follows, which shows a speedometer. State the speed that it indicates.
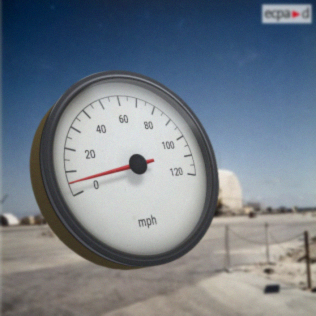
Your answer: 5 mph
